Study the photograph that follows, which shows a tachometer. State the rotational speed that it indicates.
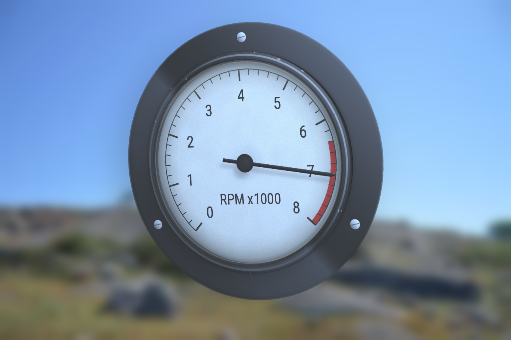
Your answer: 7000 rpm
